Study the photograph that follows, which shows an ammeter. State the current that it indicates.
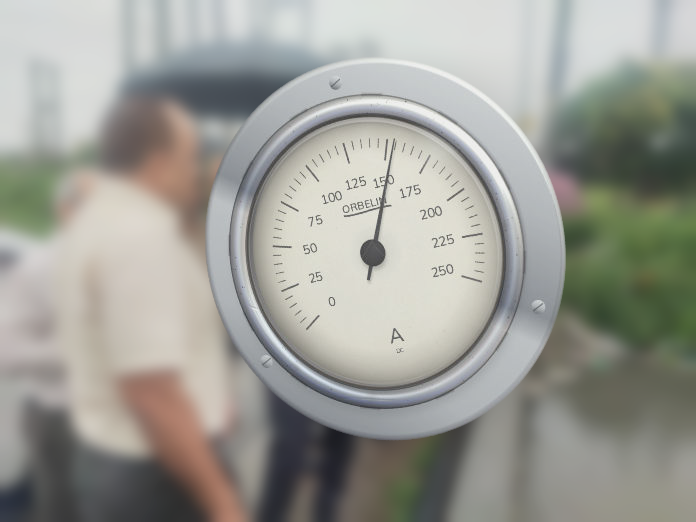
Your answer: 155 A
